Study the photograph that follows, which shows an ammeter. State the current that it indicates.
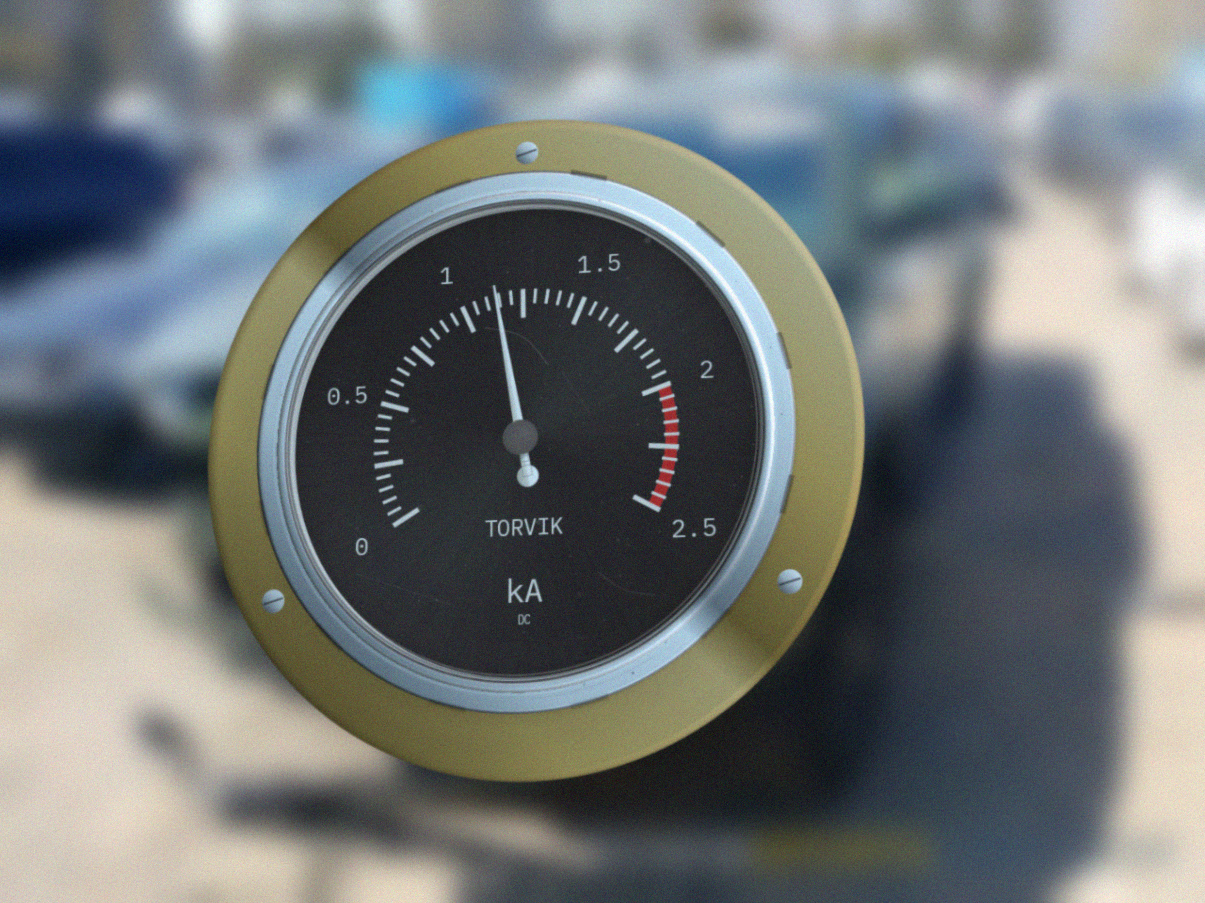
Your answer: 1.15 kA
